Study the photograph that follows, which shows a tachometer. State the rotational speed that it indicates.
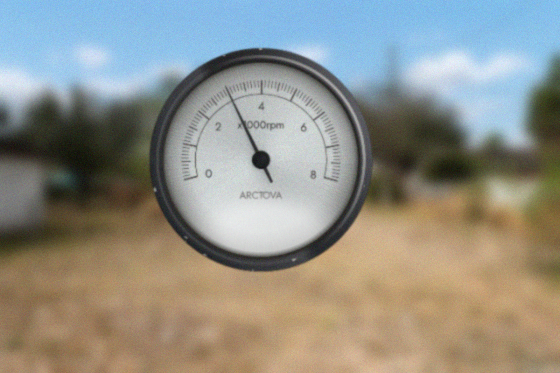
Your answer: 3000 rpm
